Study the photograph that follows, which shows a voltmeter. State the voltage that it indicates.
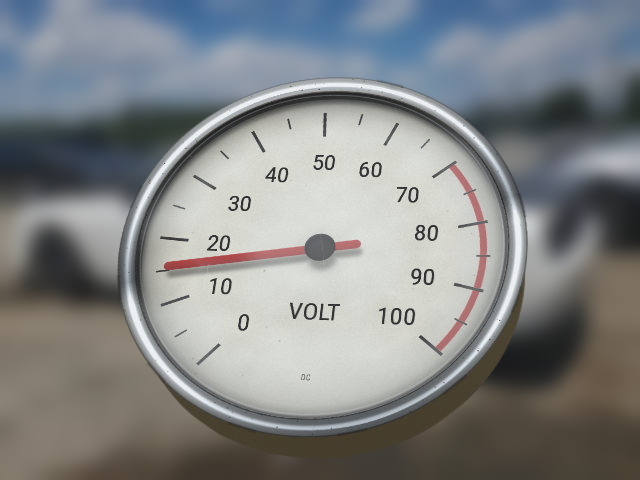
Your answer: 15 V
